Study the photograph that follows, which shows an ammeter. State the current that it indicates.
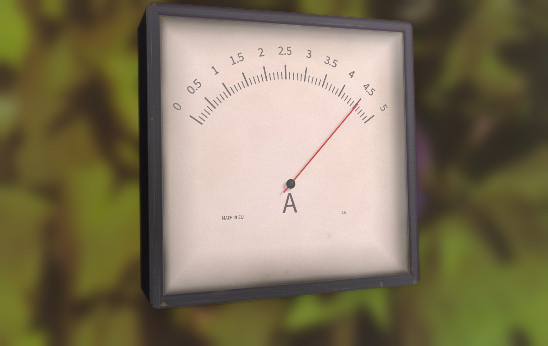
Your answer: 4.5 A
